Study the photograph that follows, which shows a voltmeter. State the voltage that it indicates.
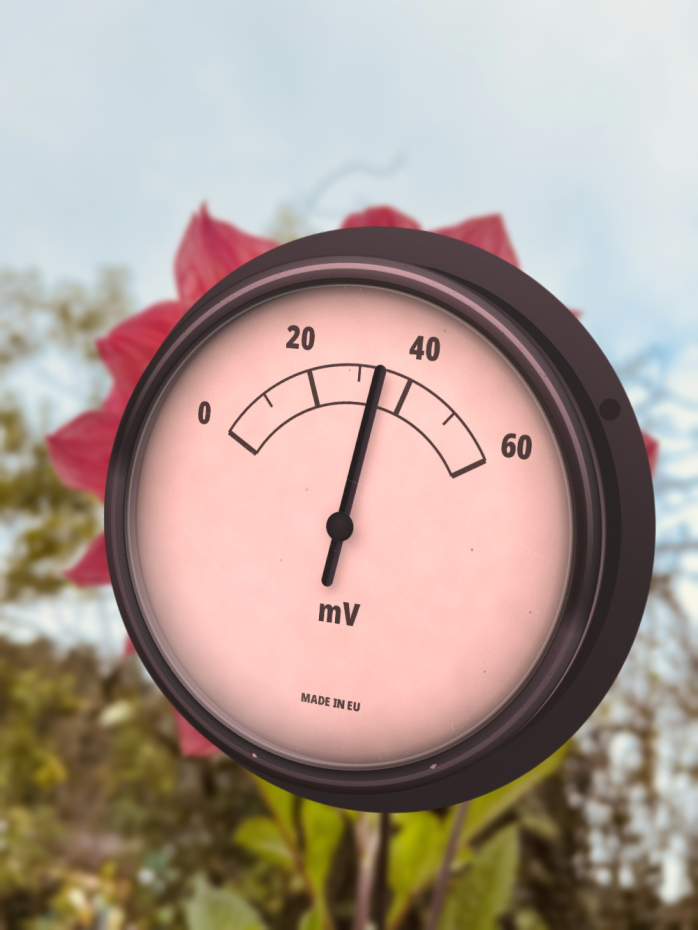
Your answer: 35 mV
